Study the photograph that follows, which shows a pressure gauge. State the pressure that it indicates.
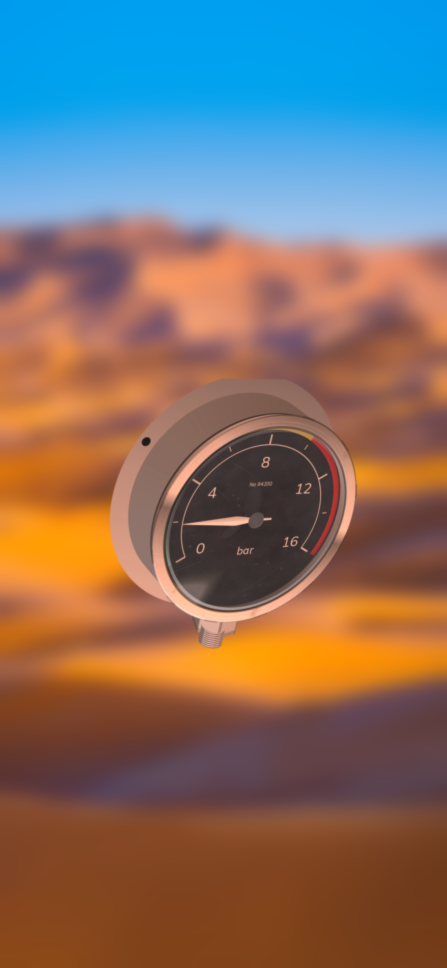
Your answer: 2 bar
